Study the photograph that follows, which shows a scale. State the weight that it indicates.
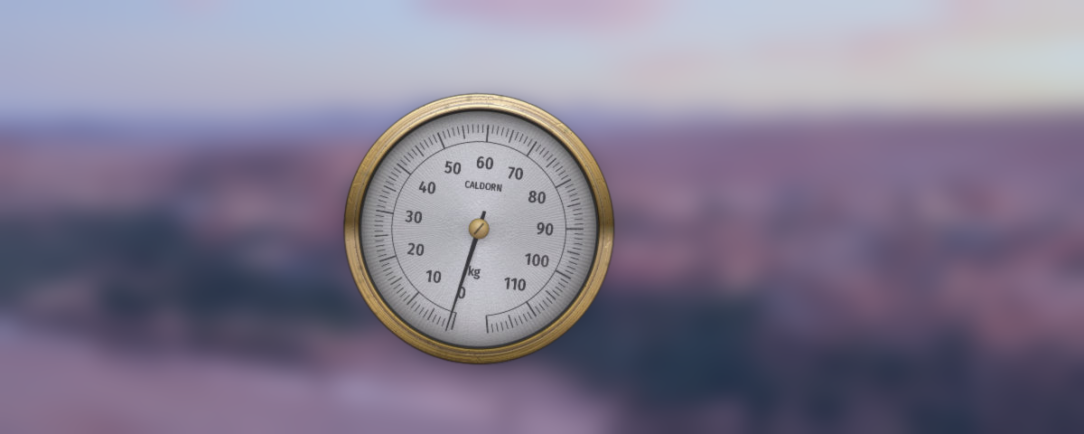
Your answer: 1 kg
